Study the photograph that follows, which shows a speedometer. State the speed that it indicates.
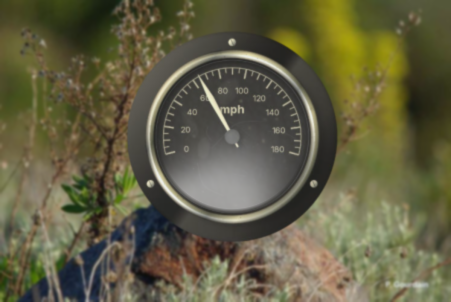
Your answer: 65 mph
